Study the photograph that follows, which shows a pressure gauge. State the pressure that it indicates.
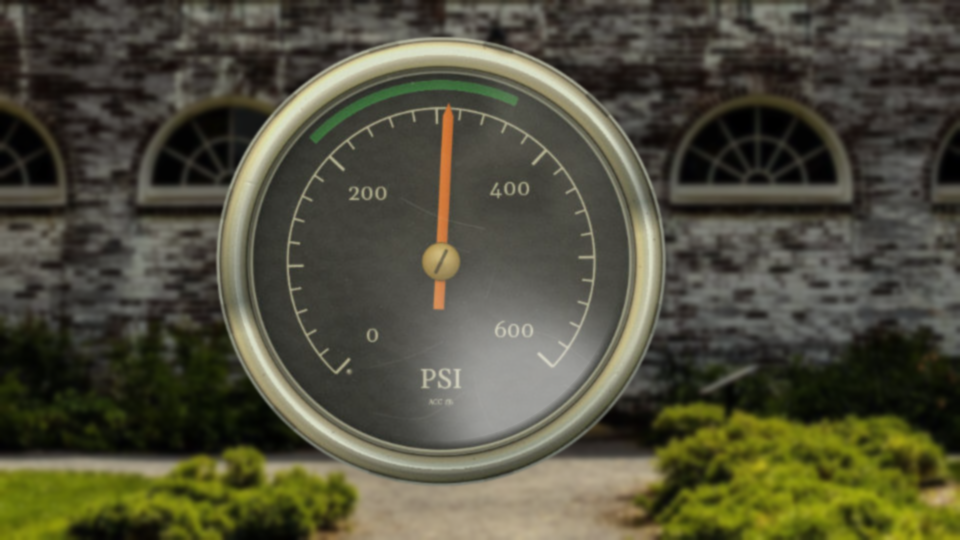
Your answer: 310 psi
